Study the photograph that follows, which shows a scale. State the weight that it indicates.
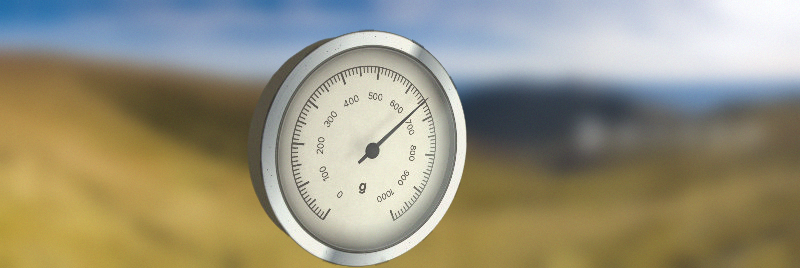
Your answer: 650 g
